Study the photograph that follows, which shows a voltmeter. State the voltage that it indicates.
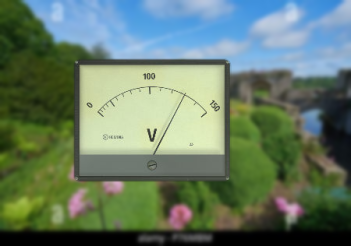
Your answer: 130 V
